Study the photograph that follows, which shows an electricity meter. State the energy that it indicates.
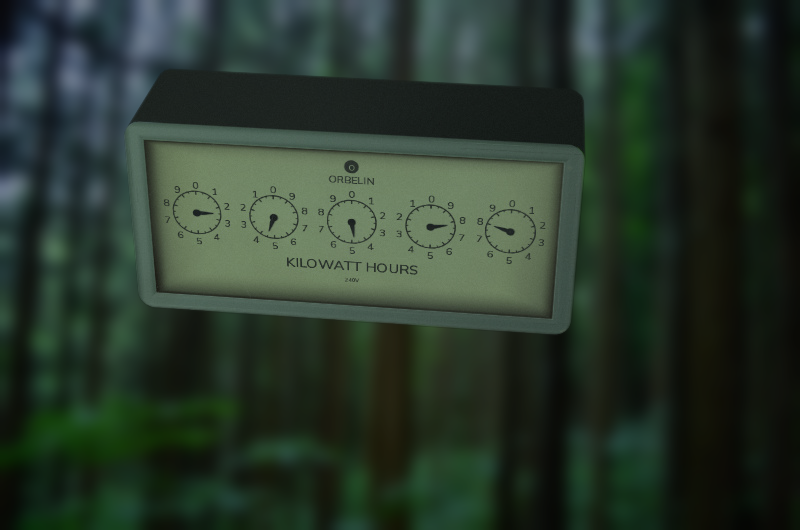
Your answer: 24478 kWh
